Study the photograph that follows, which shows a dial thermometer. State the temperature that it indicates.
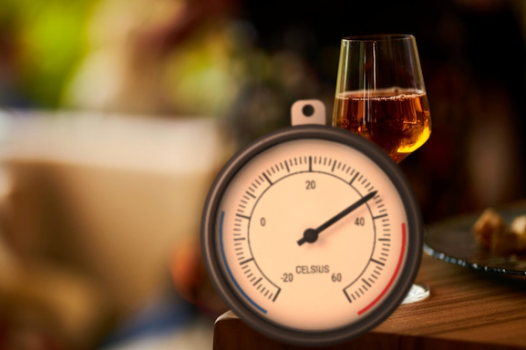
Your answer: 35 °C
